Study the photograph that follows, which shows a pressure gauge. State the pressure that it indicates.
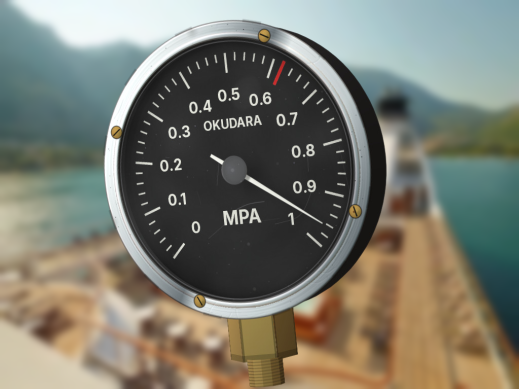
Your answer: 0.96 MPa
